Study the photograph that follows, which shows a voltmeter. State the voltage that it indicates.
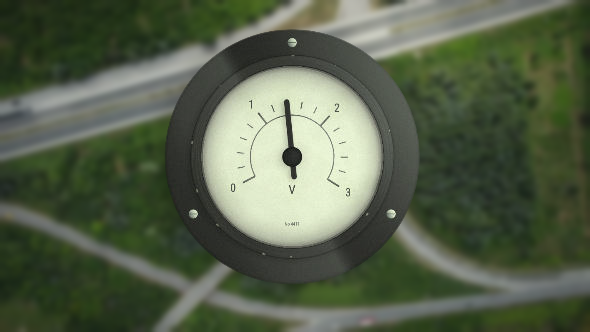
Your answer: 1.4 V
